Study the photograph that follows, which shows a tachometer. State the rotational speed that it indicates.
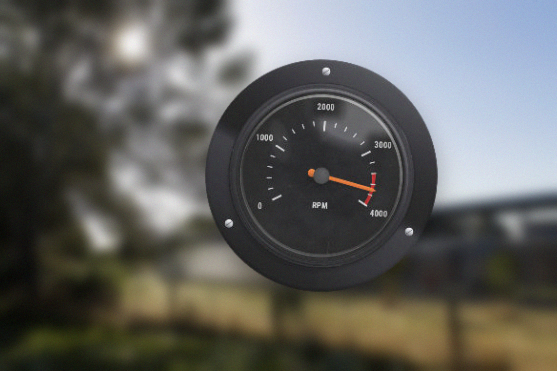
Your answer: 3700 rpm
